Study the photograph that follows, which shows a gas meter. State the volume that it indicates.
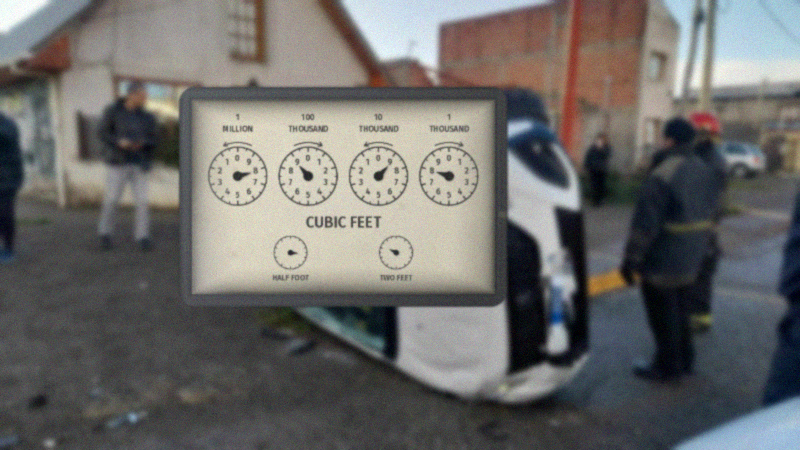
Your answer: 788800 ft³
